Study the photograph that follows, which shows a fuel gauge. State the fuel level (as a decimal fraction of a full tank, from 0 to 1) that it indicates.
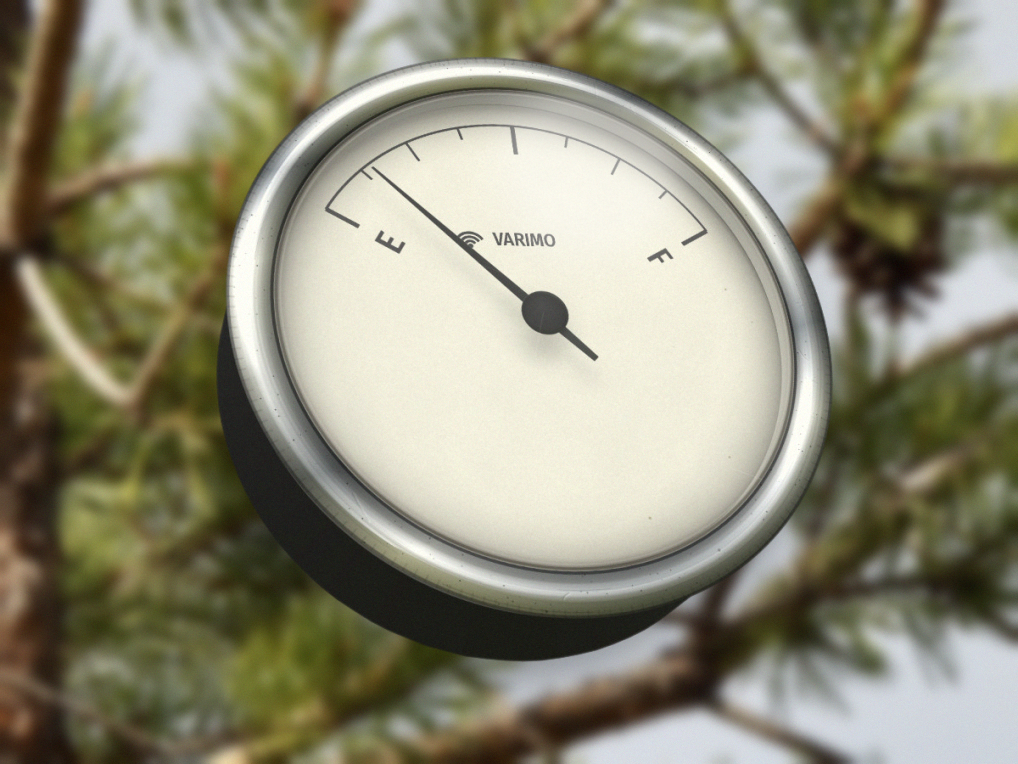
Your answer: 0.125
